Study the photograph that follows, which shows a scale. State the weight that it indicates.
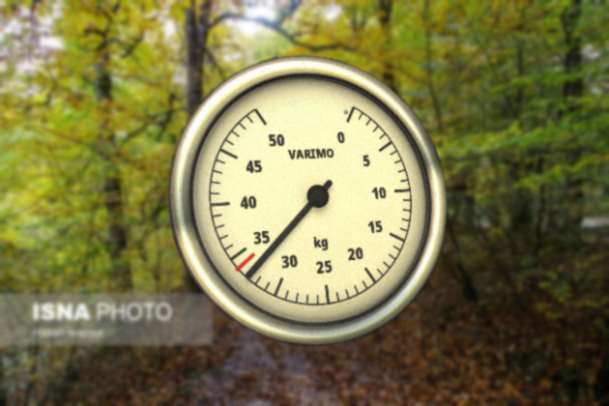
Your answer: 33 kg
